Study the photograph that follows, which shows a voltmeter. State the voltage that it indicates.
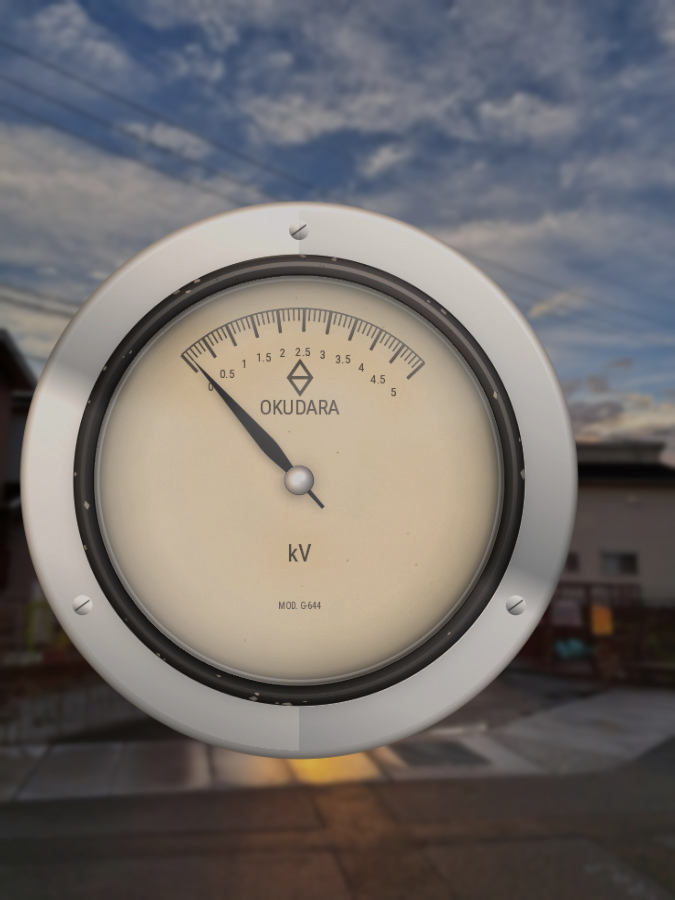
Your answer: 0.1 kV
